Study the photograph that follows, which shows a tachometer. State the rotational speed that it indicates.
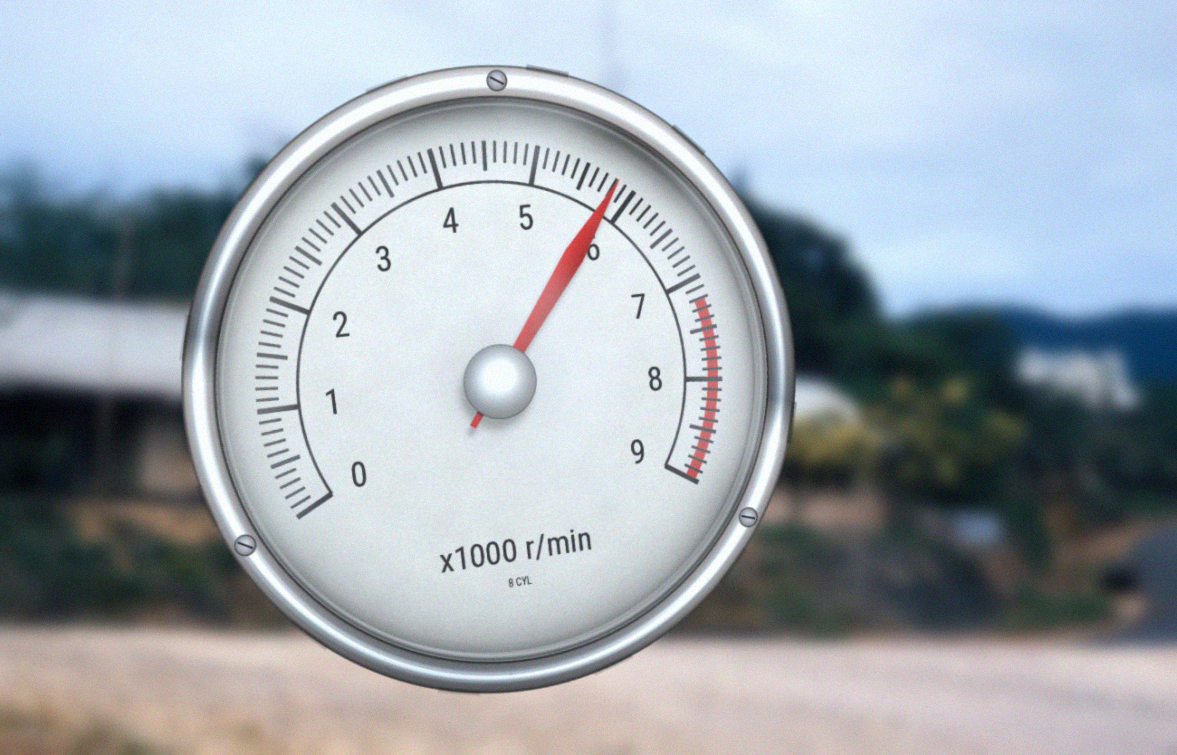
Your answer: 5800 rpm
